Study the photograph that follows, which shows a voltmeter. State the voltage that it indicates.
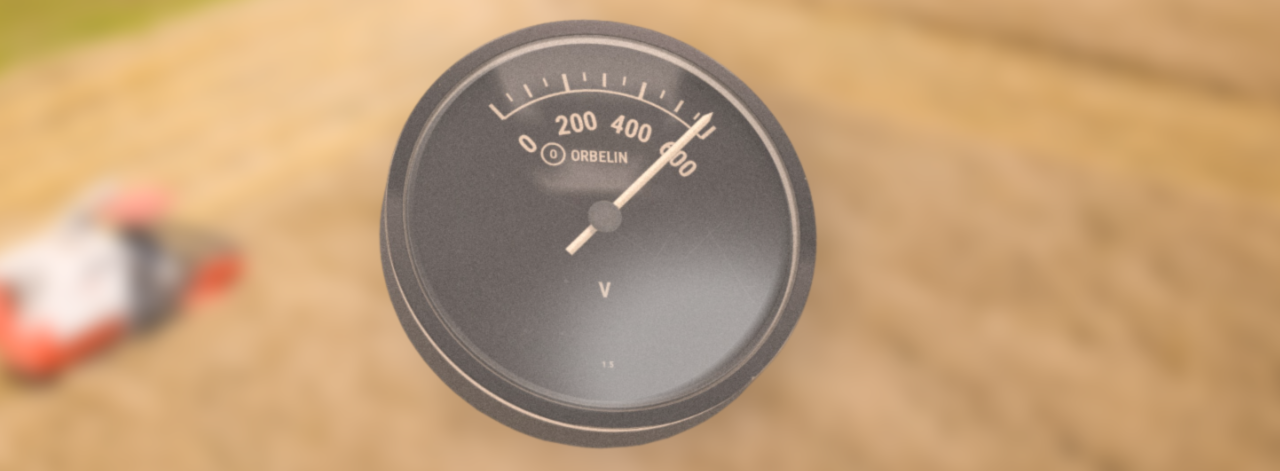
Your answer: 575 V
